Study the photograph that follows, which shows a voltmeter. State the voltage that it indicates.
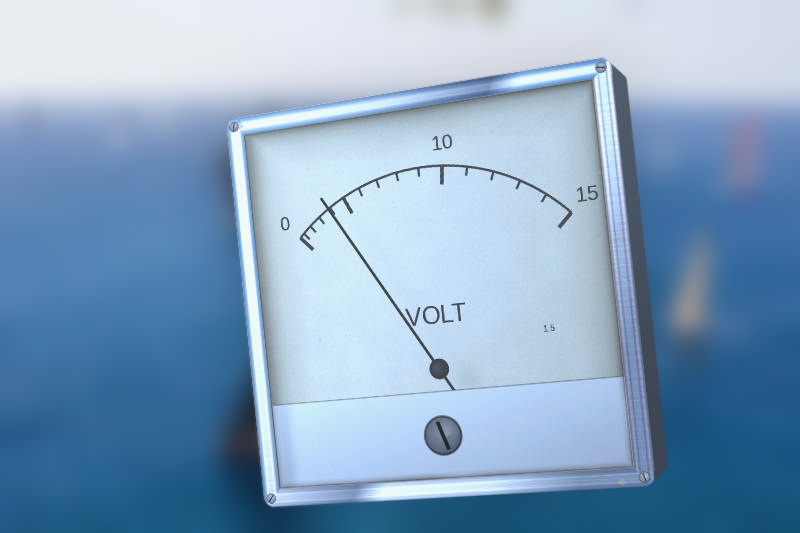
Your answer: 4 V
